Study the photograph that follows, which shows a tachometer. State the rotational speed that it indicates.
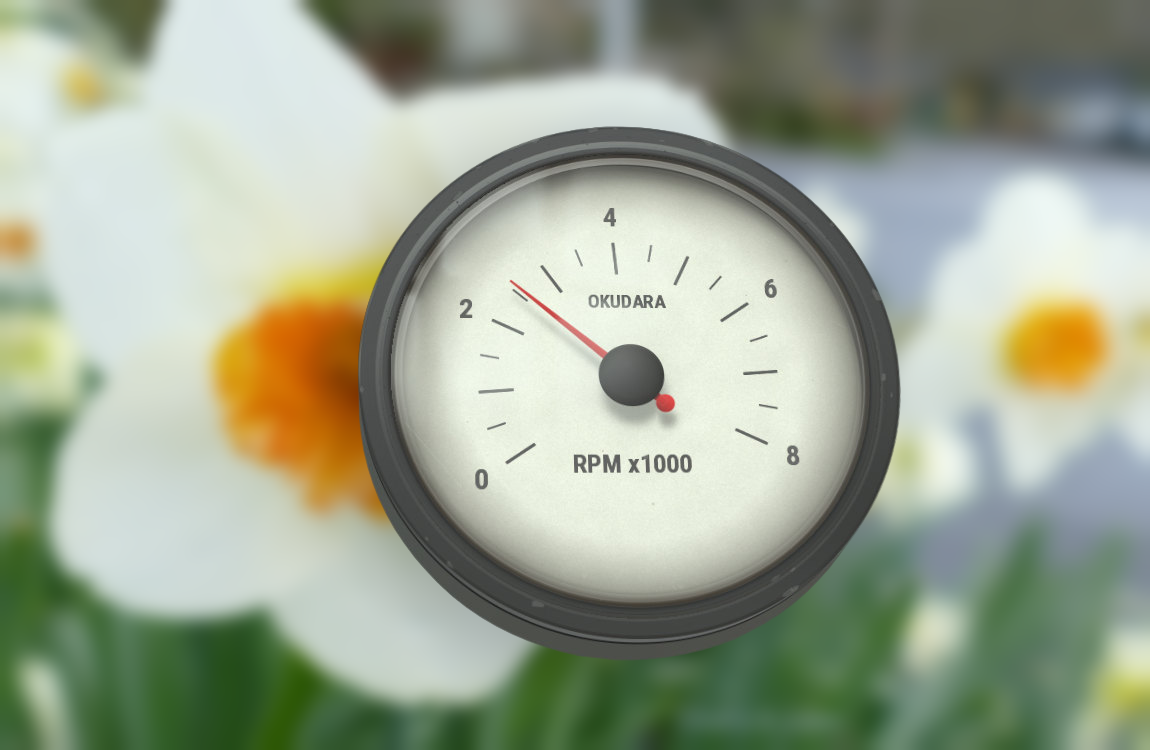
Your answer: 2500 rpm
